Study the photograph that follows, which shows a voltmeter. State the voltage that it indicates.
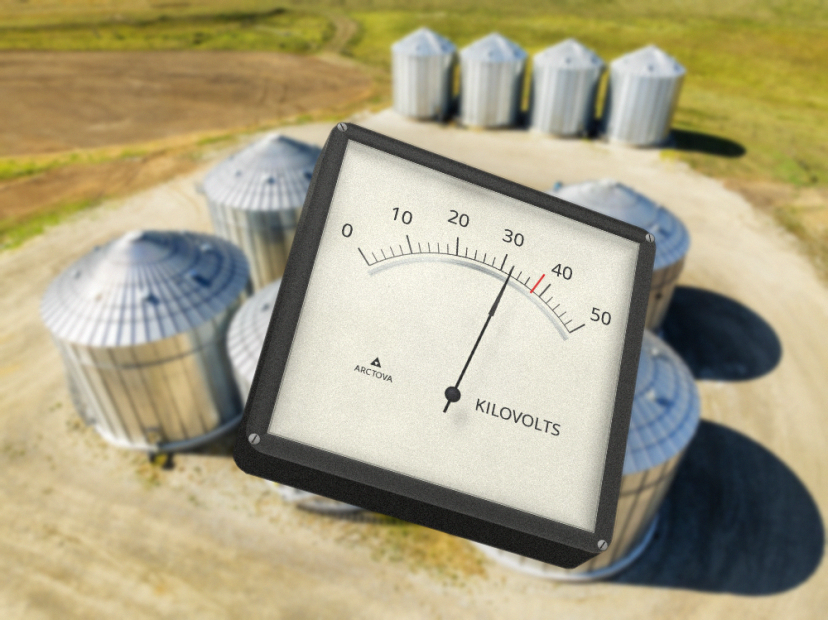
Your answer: 32 kV
